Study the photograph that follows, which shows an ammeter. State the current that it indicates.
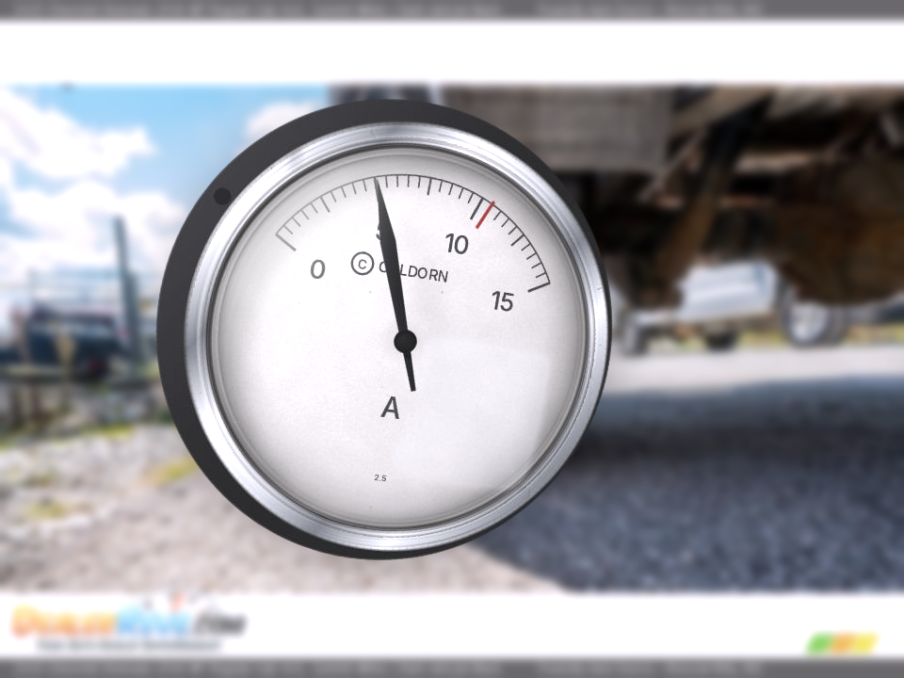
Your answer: 5 A
